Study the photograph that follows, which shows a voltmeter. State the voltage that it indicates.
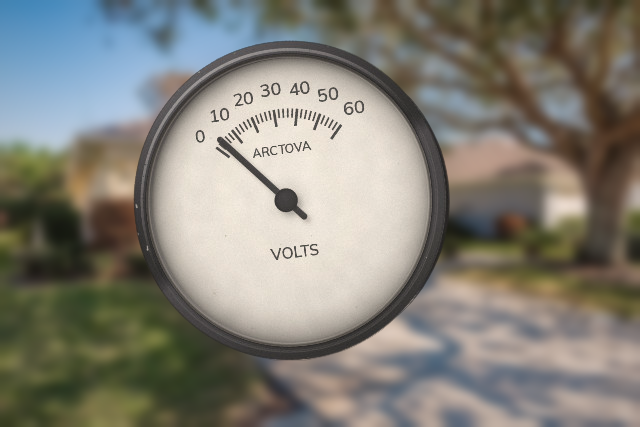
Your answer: 4 V
